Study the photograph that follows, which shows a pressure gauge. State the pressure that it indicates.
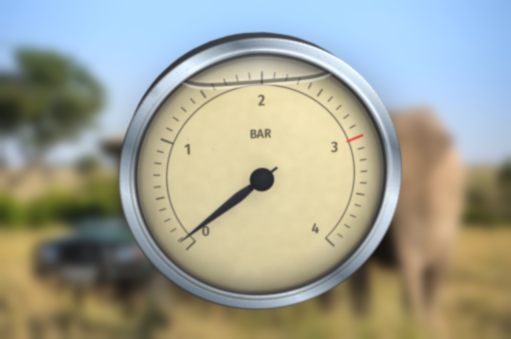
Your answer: 0.1 bar
